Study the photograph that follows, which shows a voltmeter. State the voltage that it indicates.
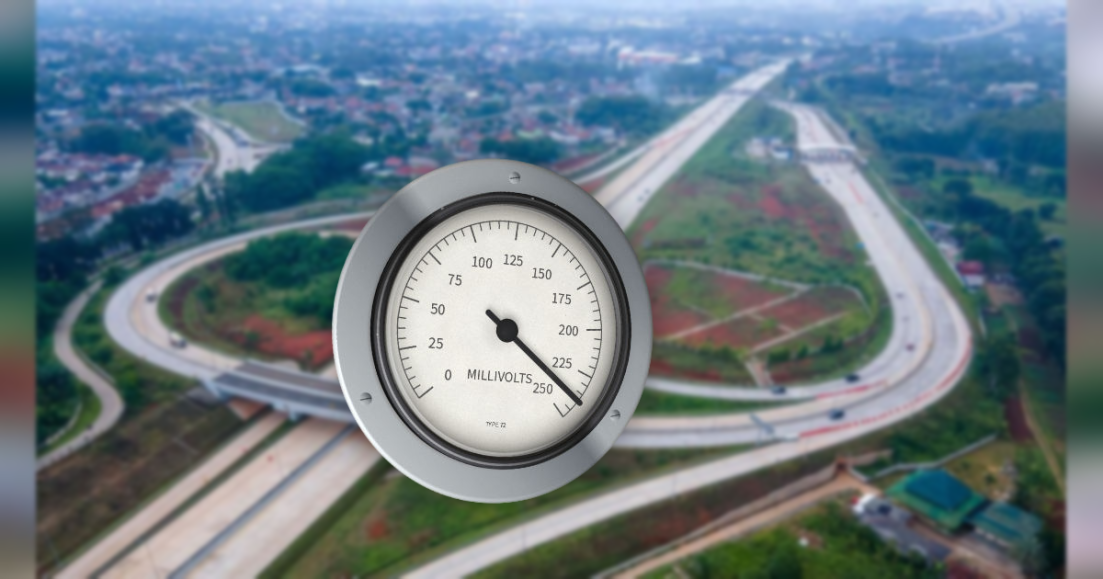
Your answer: 240 mV
